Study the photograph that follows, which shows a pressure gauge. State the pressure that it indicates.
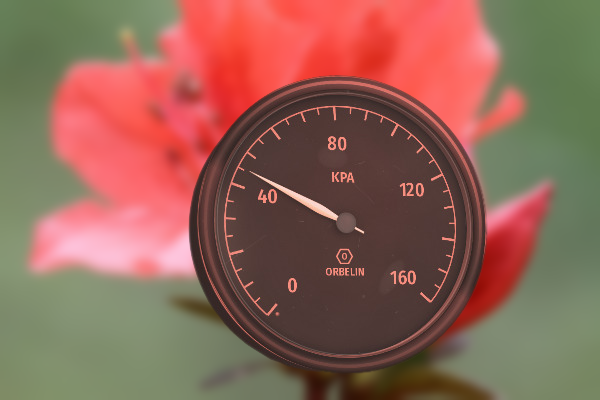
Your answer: 45 kPa
